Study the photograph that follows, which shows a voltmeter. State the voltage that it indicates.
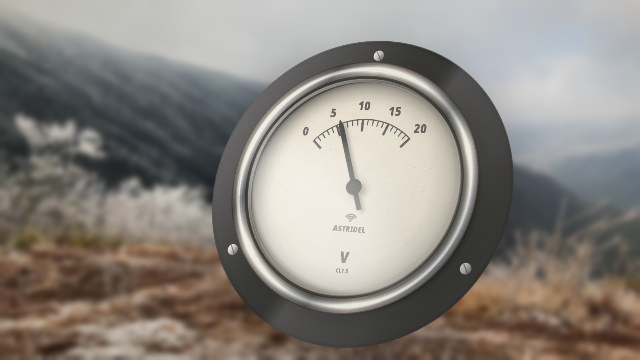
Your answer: 6 V
